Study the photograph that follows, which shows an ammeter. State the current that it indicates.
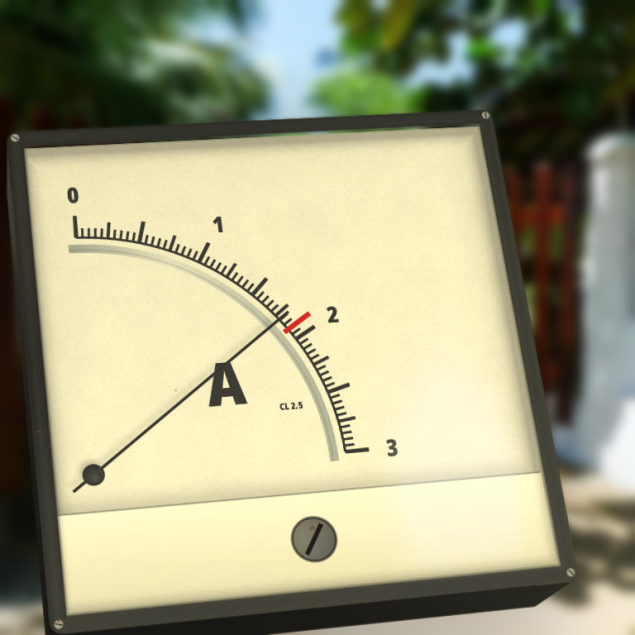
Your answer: 1.8 A
